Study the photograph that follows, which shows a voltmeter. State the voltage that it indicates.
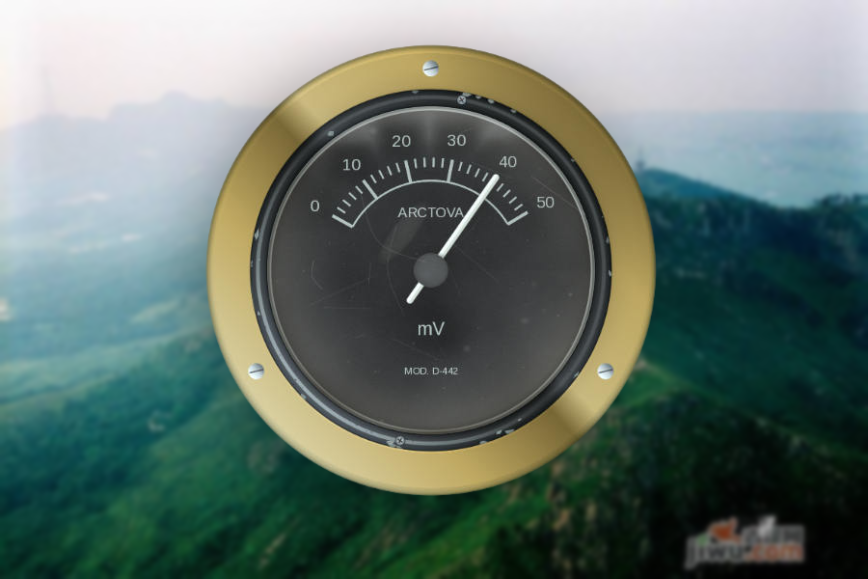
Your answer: 40 mV
